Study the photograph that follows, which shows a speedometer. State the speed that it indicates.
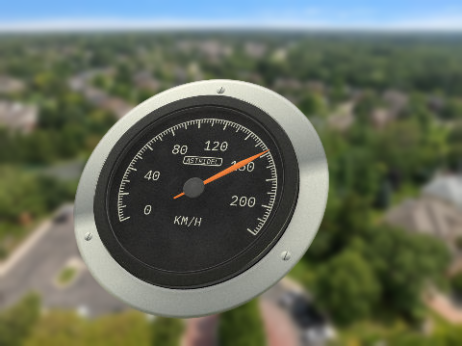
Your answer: 160 km/h
